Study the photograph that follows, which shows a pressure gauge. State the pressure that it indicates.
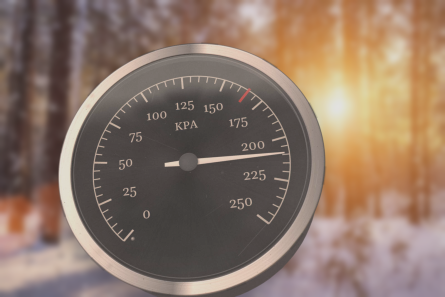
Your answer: 210 kPa
